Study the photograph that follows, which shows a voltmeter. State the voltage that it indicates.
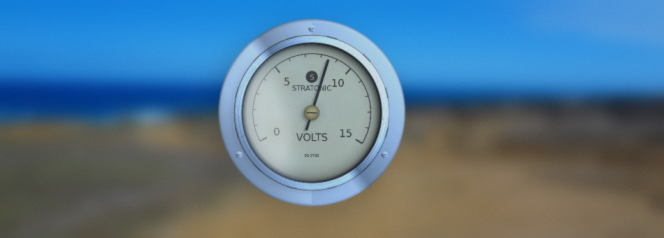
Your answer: 8.5 V
